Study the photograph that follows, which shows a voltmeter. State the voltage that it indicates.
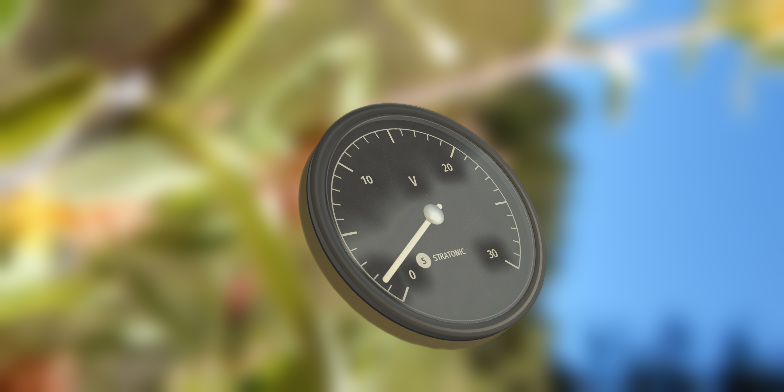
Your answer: 1.5 V
